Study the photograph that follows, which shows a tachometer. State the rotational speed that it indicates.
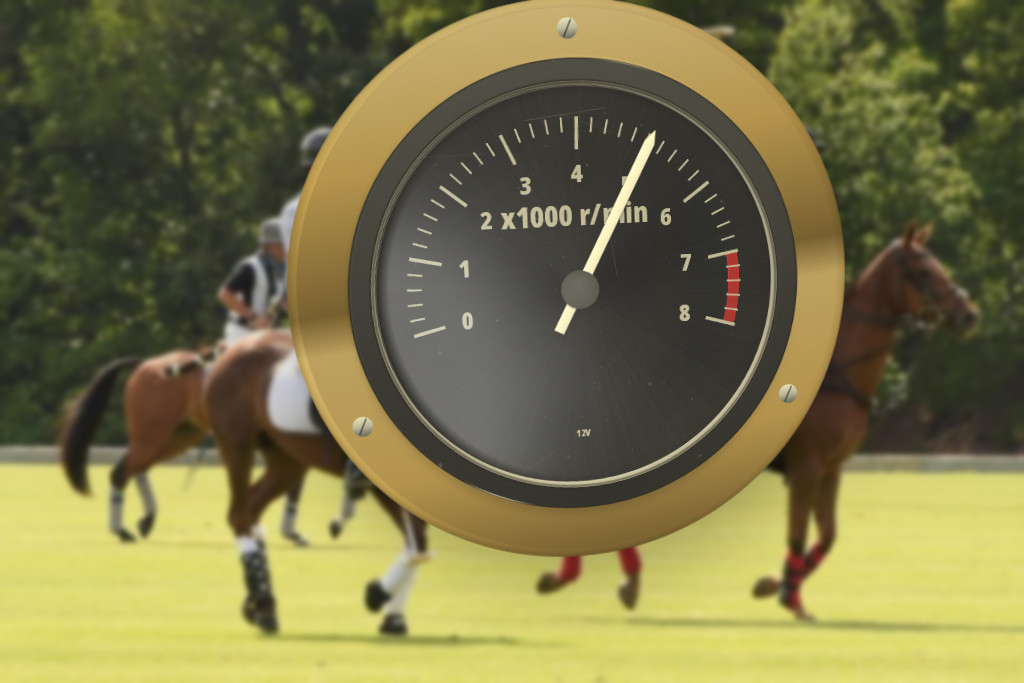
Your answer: 5000 rpm
